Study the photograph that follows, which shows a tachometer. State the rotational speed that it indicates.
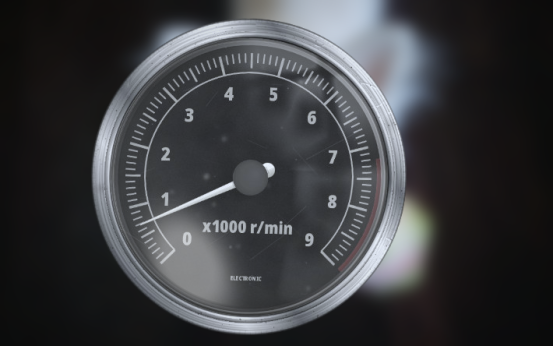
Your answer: 700 rpm
